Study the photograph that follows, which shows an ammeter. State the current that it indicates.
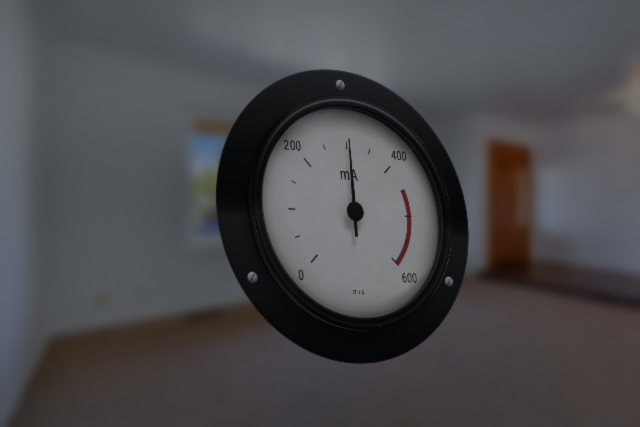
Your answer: 300 mA
